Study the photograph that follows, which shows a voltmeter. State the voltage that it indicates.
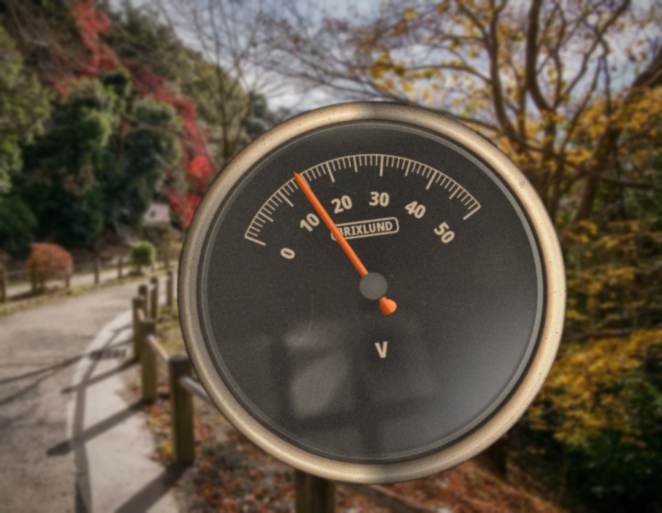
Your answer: 14 V
